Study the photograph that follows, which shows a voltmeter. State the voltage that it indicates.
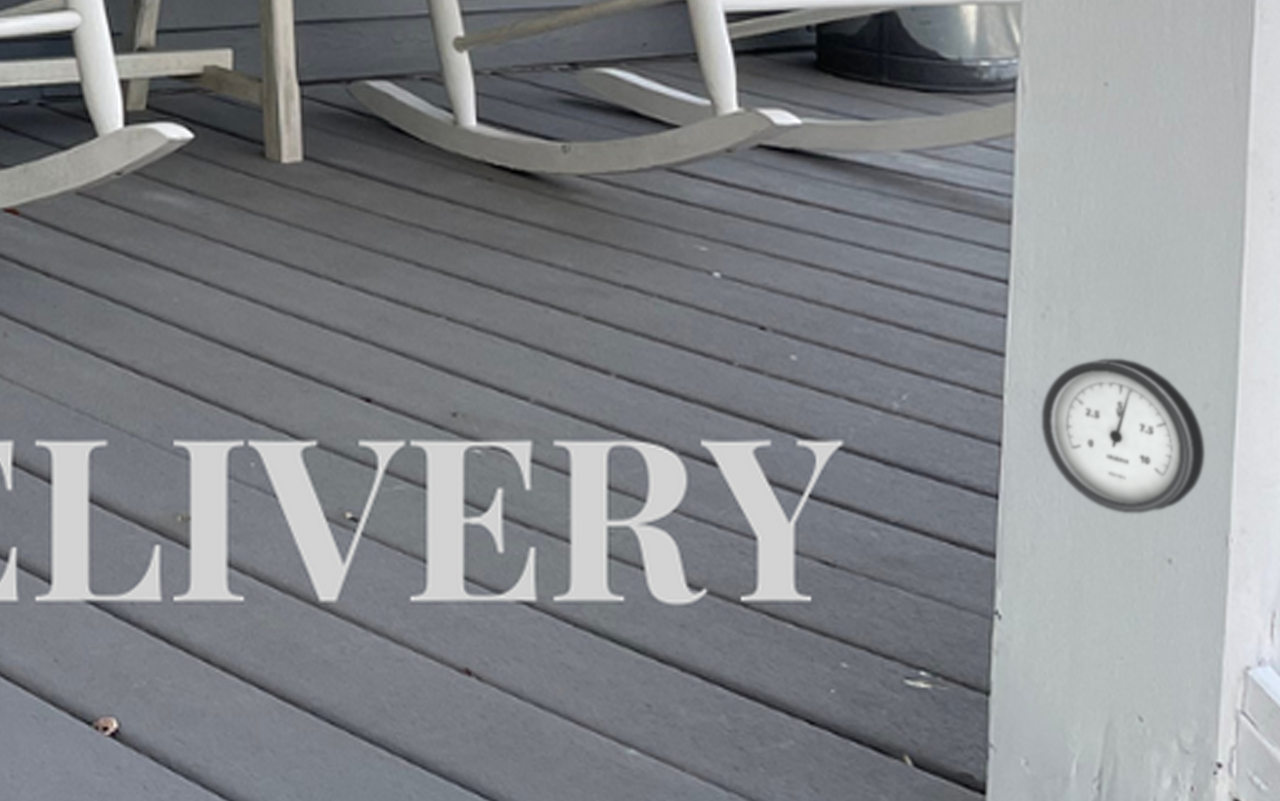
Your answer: 5.5 V
